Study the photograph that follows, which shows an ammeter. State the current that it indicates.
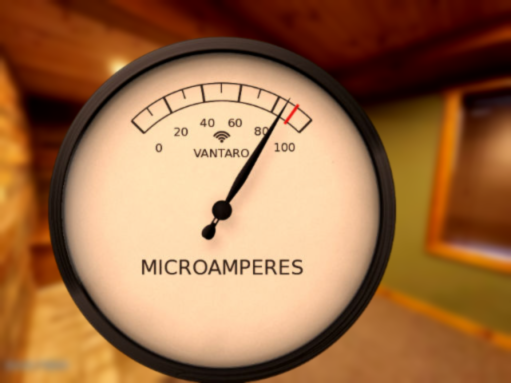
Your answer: 85 µA
